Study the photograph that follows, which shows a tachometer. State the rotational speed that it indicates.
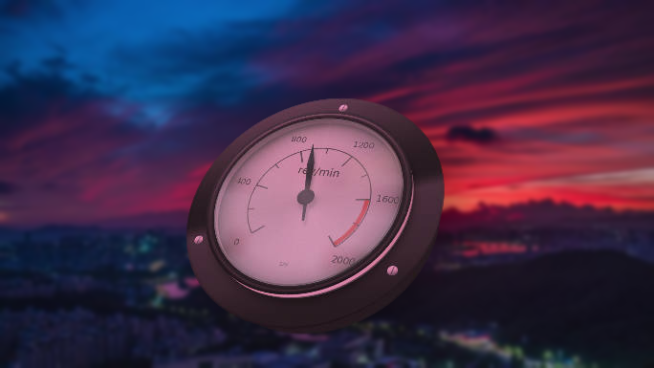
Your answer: 900 rpm
